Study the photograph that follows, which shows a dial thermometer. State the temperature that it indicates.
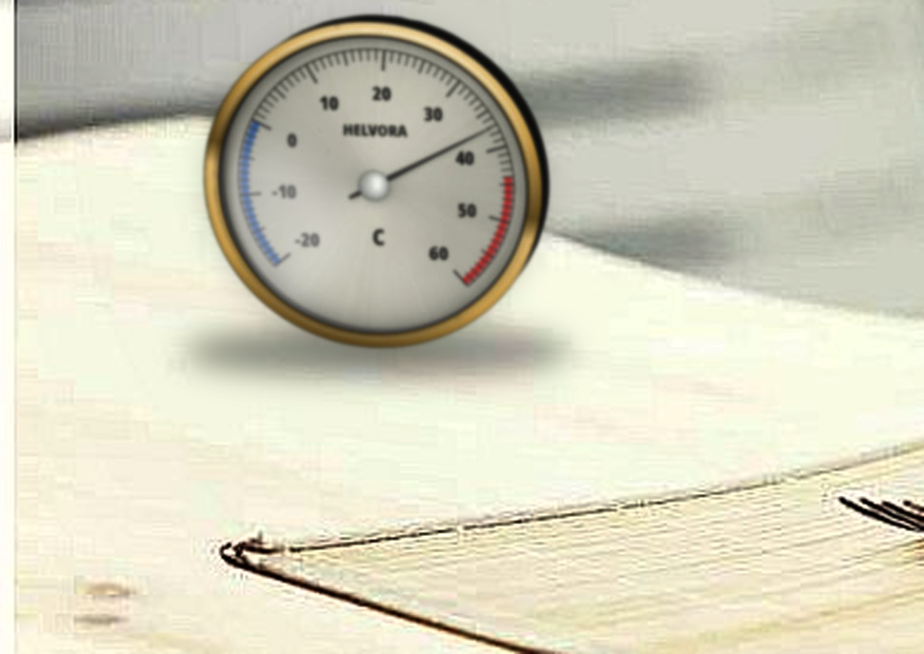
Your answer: 37 °C
